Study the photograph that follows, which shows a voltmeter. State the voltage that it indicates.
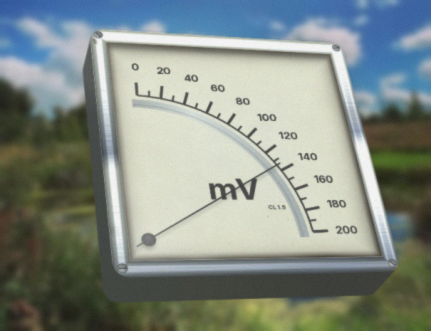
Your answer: 135 mV
